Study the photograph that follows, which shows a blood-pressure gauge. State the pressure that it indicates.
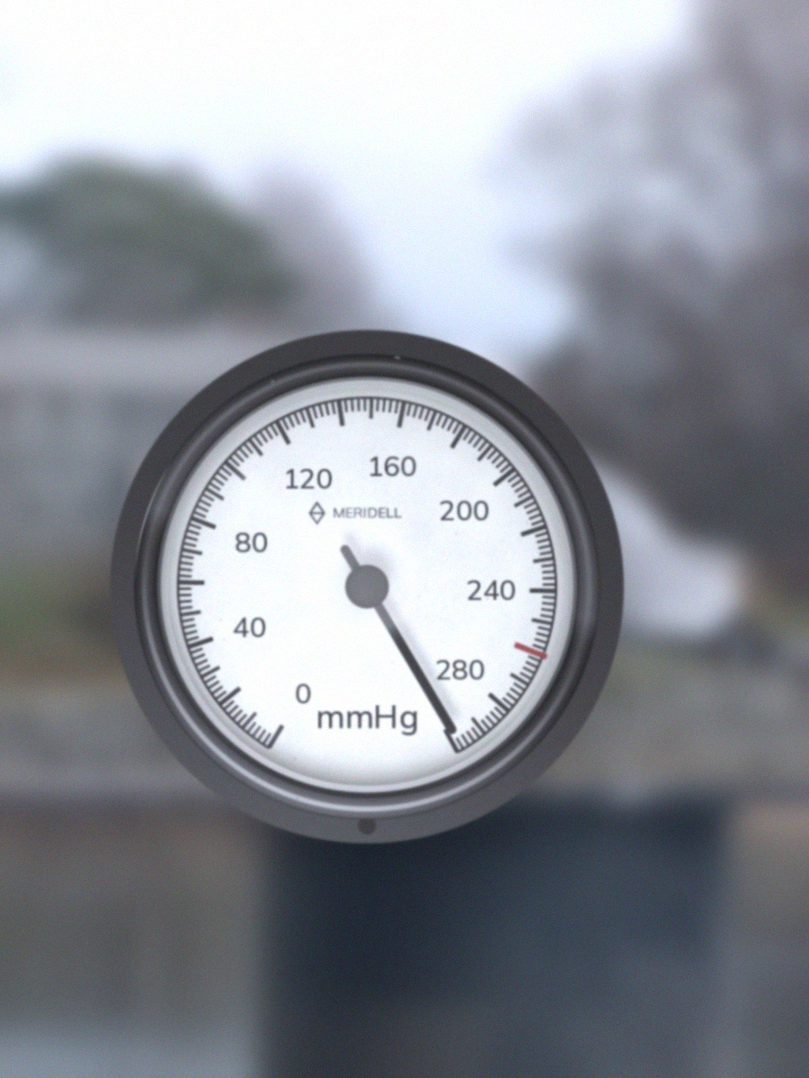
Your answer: 298 mmHg
